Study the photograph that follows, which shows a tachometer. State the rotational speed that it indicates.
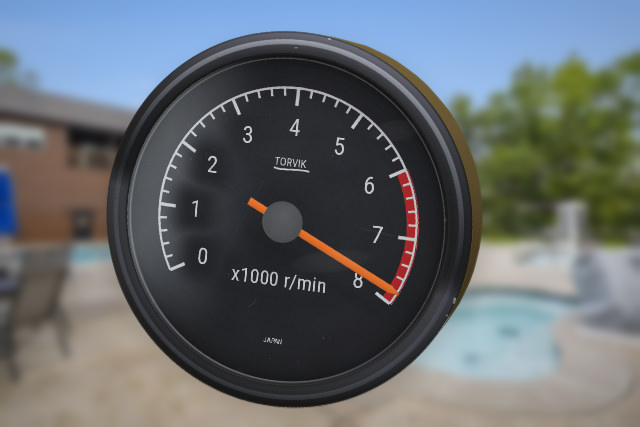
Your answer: 7800 rpm
